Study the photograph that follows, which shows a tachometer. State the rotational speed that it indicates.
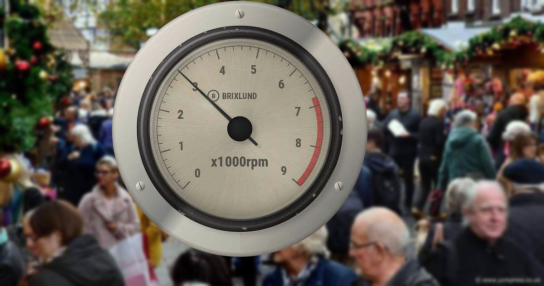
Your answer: 3000 rpm
